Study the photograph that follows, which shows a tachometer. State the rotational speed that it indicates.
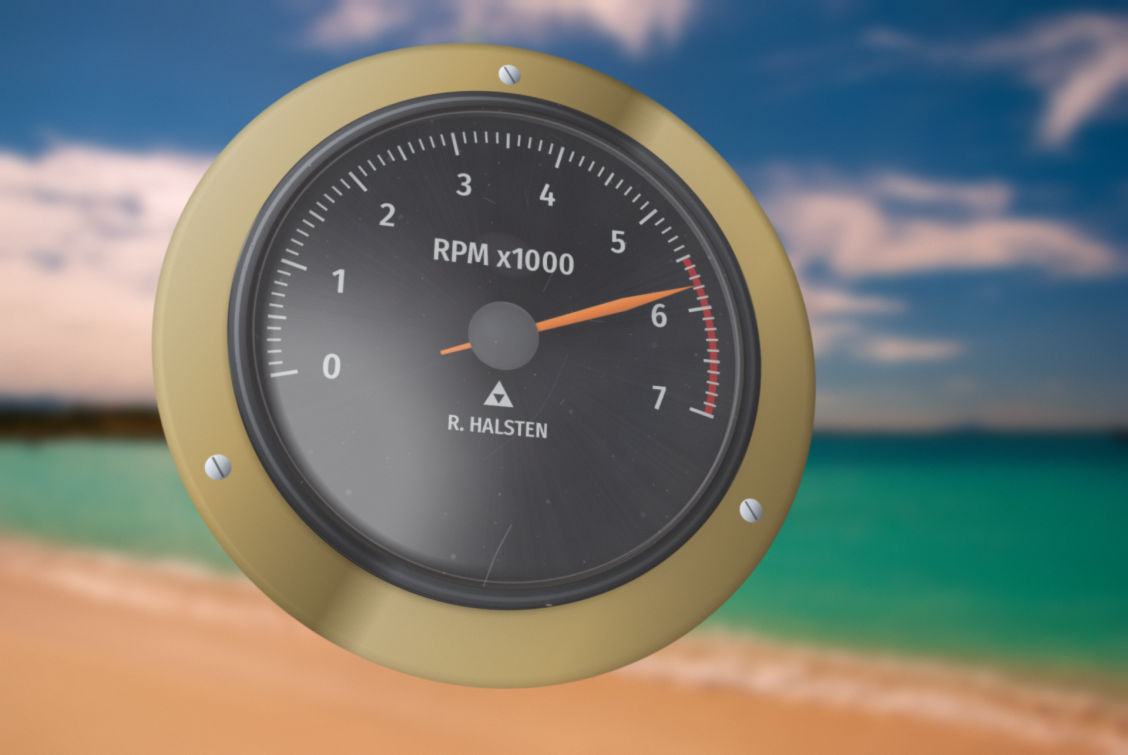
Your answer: 5800 rpm
